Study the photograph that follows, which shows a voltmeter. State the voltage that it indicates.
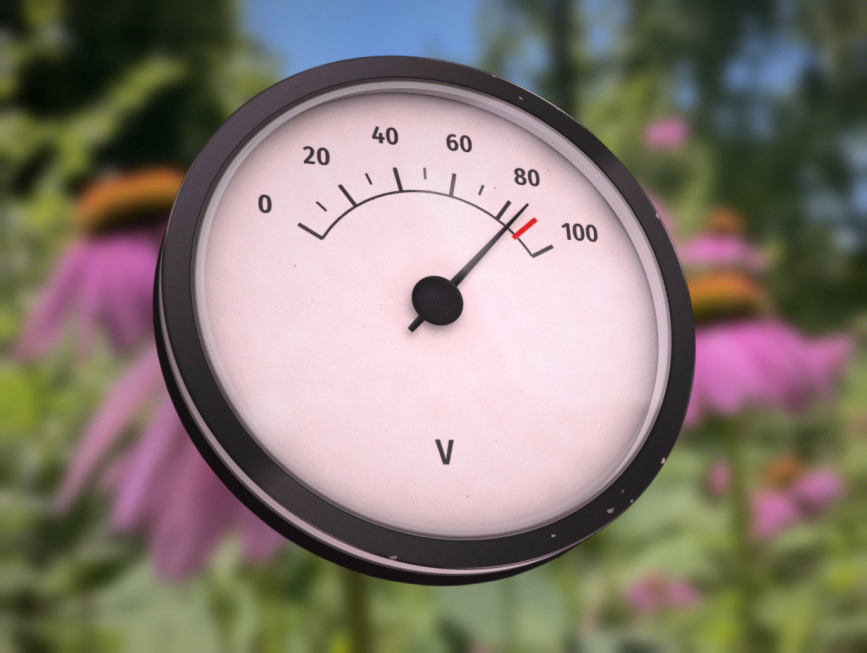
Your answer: 85 V
